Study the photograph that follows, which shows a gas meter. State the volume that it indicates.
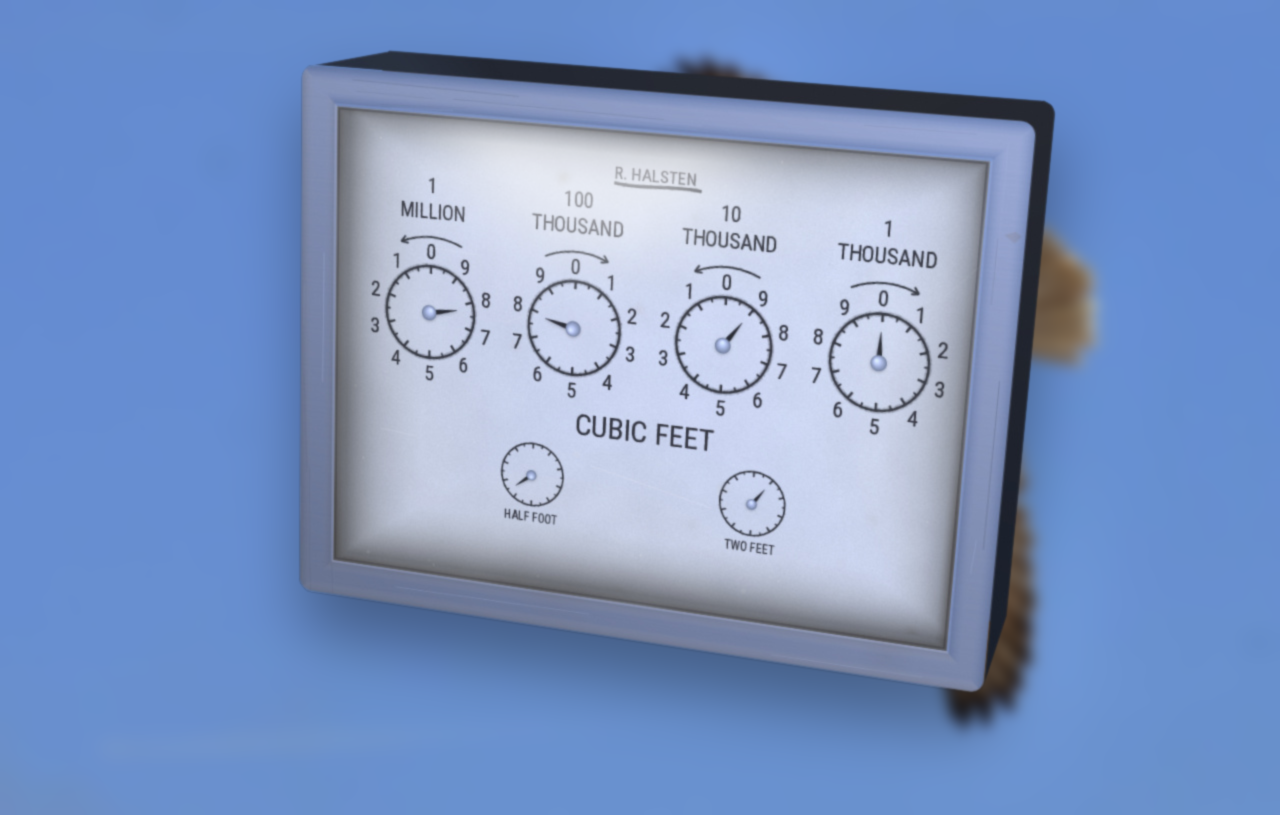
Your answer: 779000 ft³
